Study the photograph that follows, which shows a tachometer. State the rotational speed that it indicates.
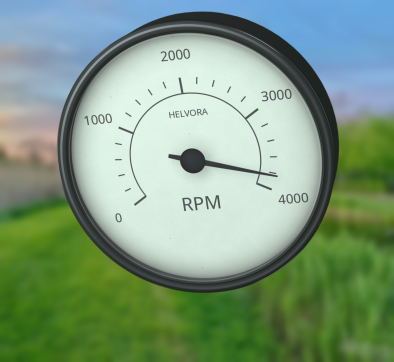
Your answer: 3800 rpm
